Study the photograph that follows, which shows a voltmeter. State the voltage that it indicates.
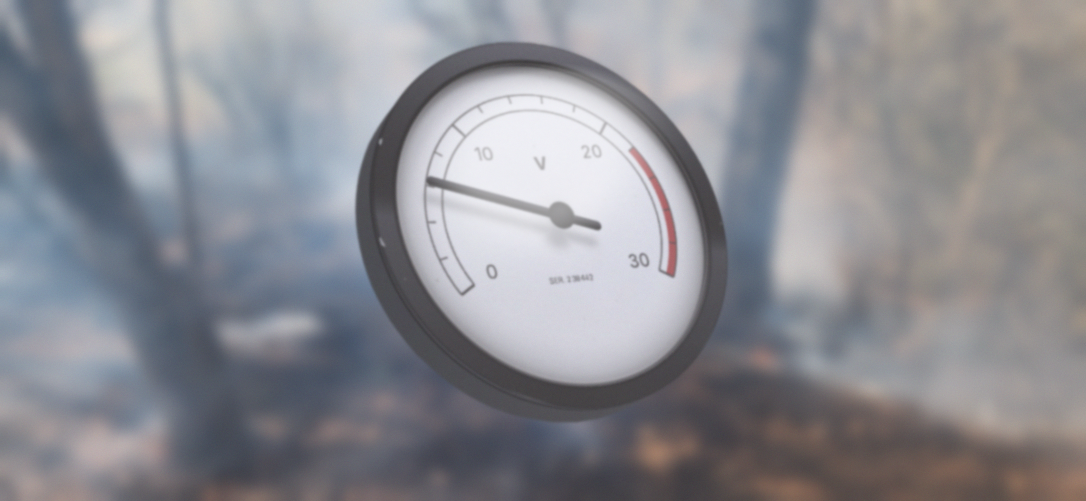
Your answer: 6 V
